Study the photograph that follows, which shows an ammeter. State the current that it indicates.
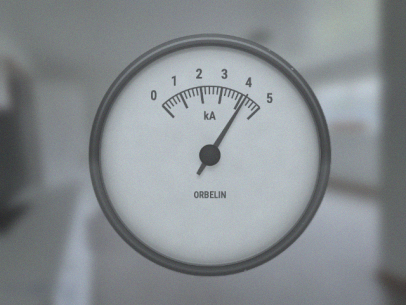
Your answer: 4.2 kA
